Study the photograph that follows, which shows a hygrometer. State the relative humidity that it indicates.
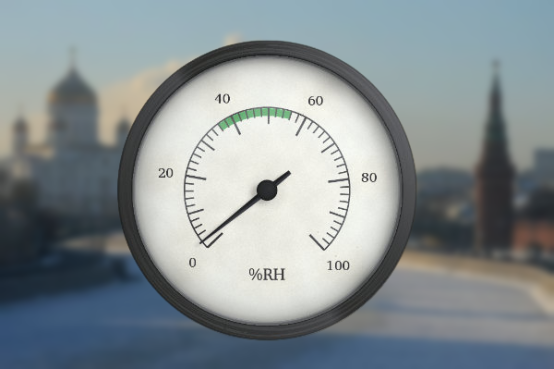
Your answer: 2 %
